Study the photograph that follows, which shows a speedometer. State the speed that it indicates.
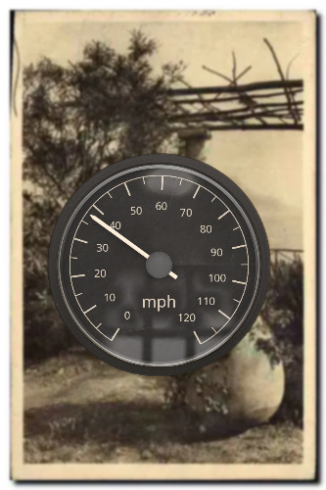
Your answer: 37.5 mph
